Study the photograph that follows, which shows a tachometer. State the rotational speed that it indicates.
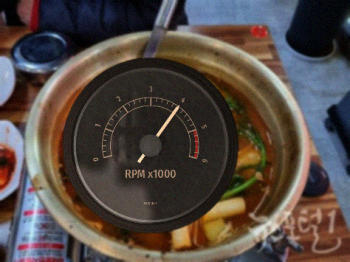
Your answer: 4000 rpm
